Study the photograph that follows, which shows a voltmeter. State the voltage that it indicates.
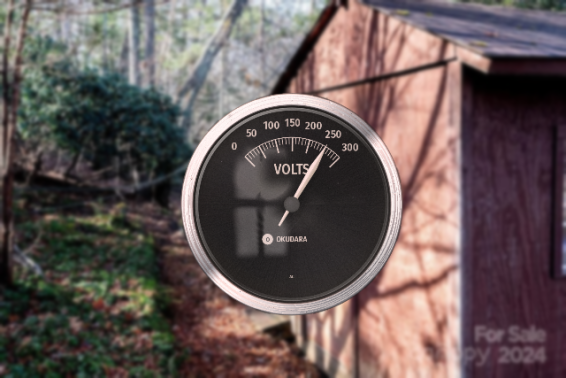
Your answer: 250 V
